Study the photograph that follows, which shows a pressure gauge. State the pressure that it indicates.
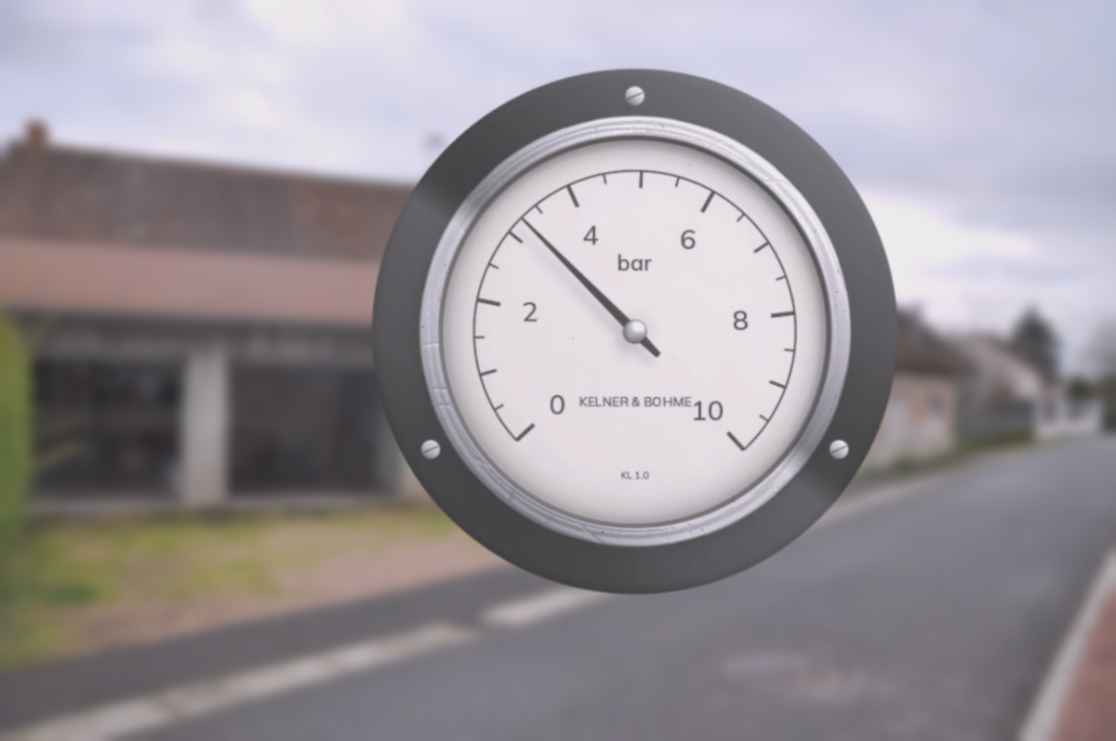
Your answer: 3.25 bar
